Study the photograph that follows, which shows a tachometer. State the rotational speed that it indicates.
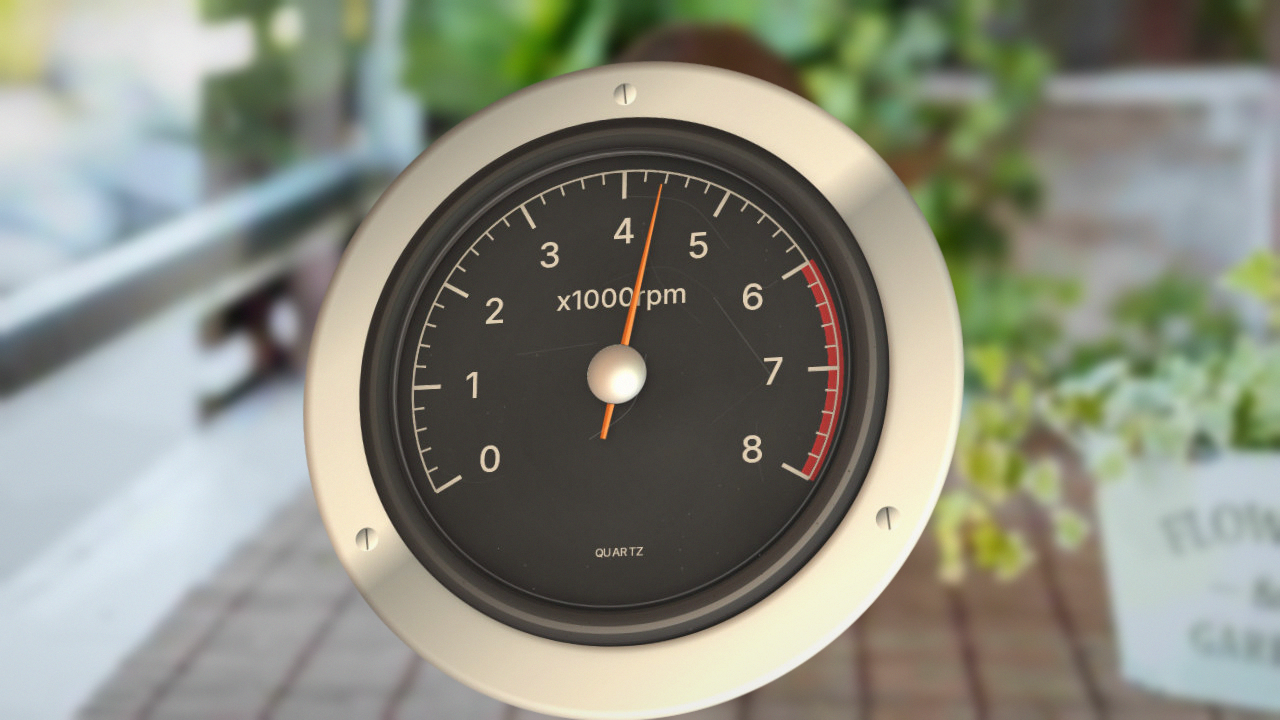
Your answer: 4400 rpm
